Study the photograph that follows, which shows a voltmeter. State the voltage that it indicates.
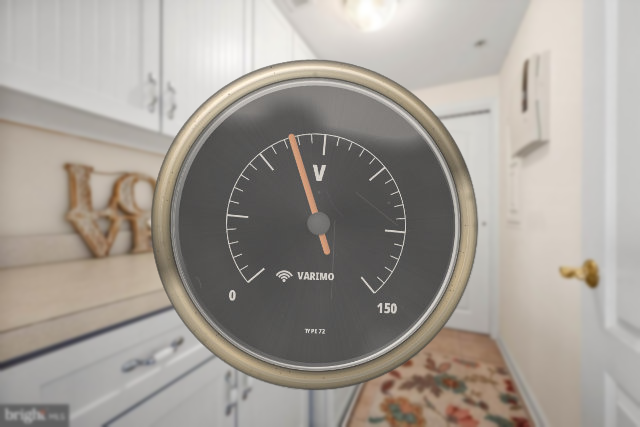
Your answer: 62.5 V
